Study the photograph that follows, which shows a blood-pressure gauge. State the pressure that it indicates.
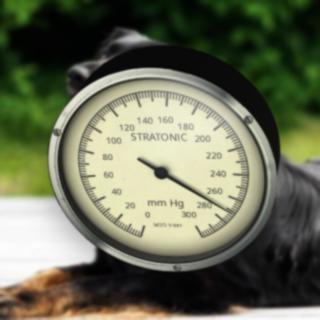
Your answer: 270 mmHg
